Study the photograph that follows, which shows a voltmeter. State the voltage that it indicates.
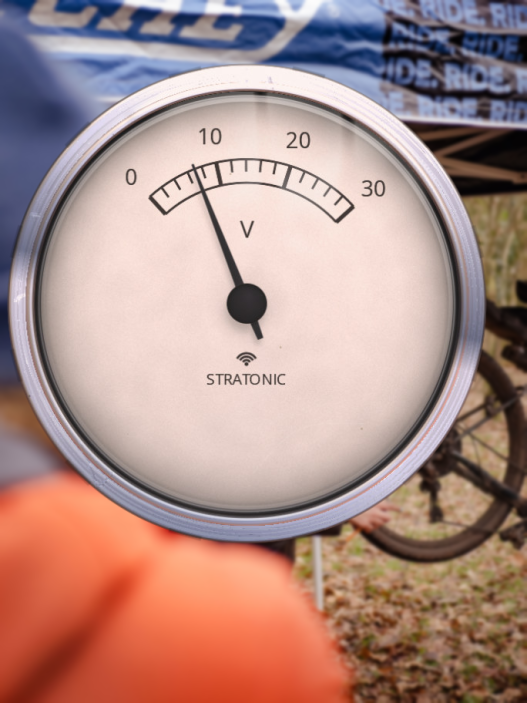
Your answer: 7 V
